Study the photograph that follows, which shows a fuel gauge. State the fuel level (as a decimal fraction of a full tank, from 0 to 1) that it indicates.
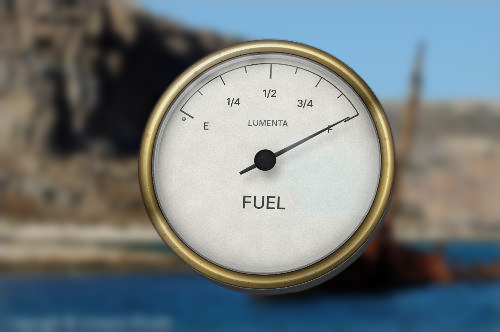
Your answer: 1
